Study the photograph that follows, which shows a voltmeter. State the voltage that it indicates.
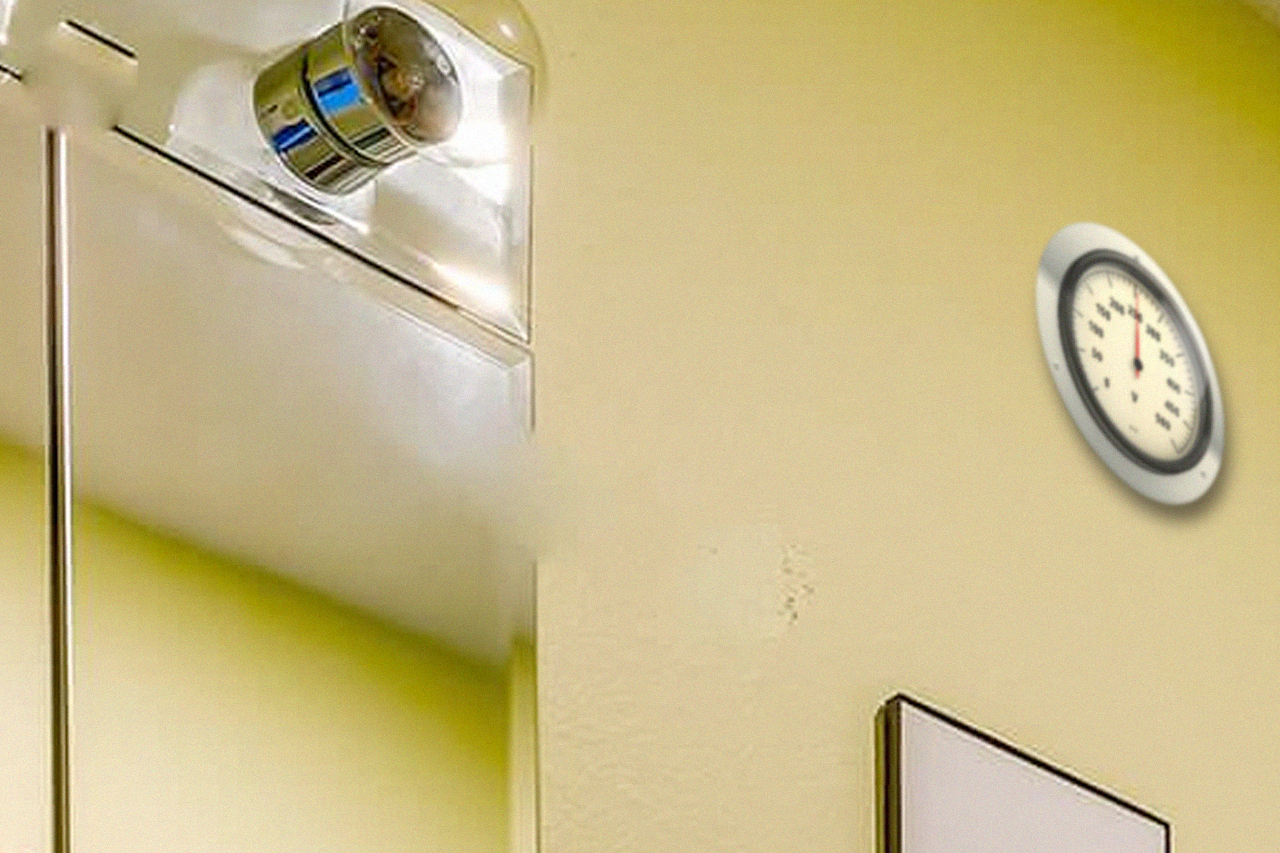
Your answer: 250 V
